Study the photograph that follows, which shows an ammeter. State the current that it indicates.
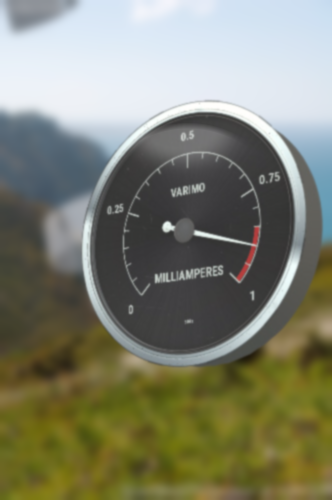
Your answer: 0.9 mA
